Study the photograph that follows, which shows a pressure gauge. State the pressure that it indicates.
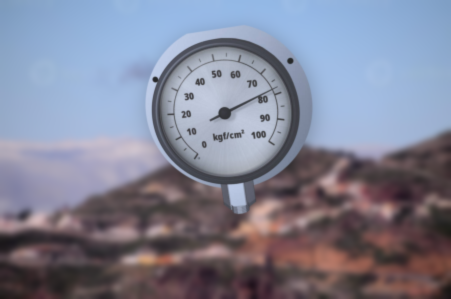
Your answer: 77.5 kg/cm²
